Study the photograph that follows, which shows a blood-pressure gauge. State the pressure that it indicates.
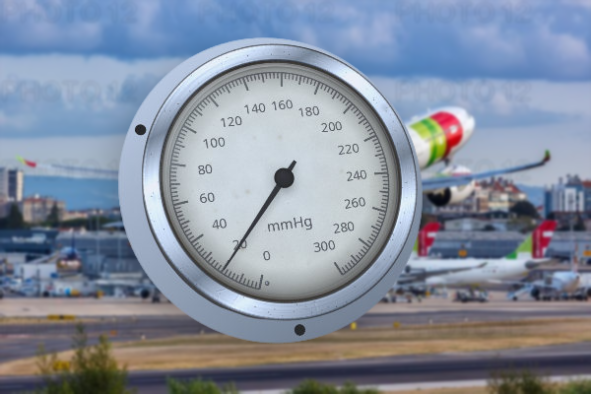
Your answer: 20 mmHg
